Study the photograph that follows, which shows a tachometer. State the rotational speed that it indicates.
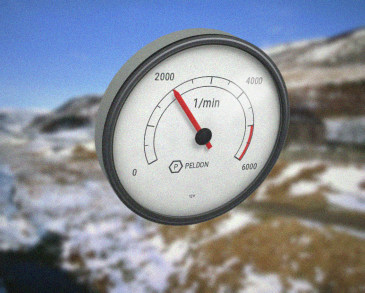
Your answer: 2000 rpm
